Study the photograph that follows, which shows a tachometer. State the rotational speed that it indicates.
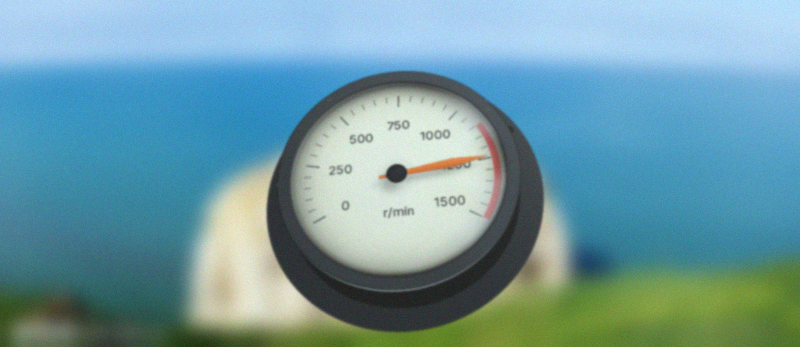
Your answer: 1250 rpm
